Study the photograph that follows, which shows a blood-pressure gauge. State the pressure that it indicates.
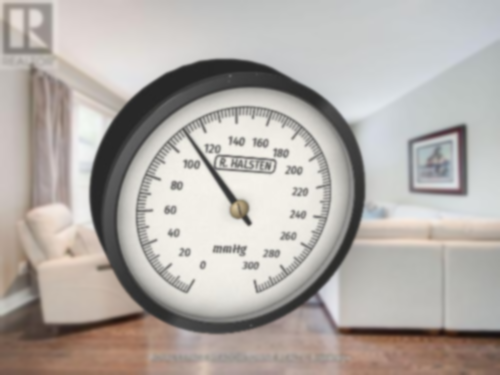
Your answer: 110 mmHg
